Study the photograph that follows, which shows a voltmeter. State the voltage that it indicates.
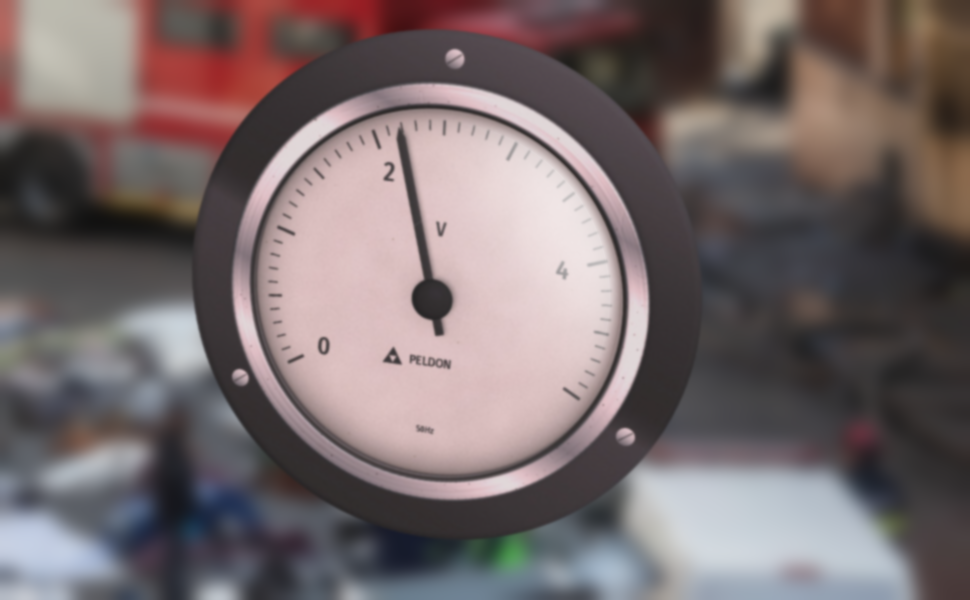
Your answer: 2.2 V
